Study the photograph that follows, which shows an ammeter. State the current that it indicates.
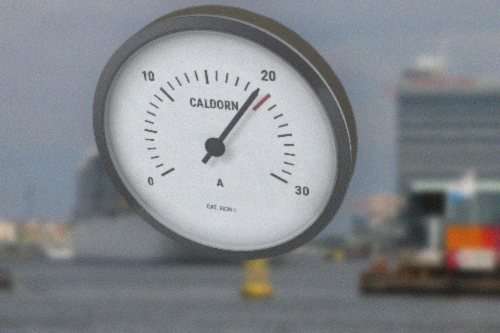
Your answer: 20 A
